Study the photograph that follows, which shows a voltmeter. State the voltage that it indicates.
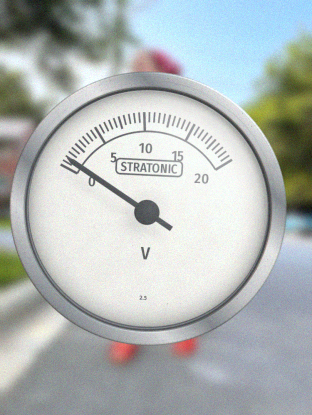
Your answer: 1 V
